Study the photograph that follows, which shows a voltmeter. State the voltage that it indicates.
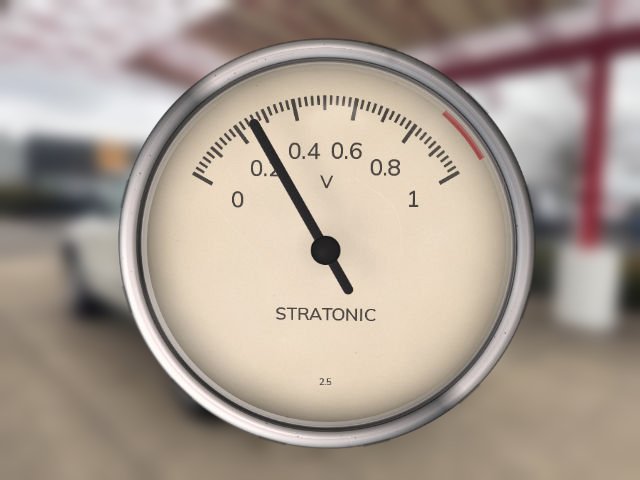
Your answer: 0.26 V
